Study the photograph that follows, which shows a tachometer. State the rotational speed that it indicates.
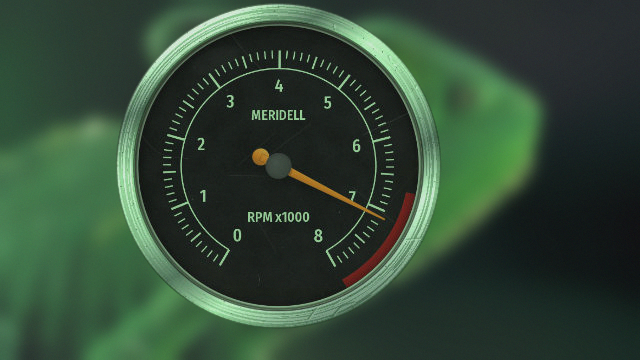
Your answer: 7100 rpm
